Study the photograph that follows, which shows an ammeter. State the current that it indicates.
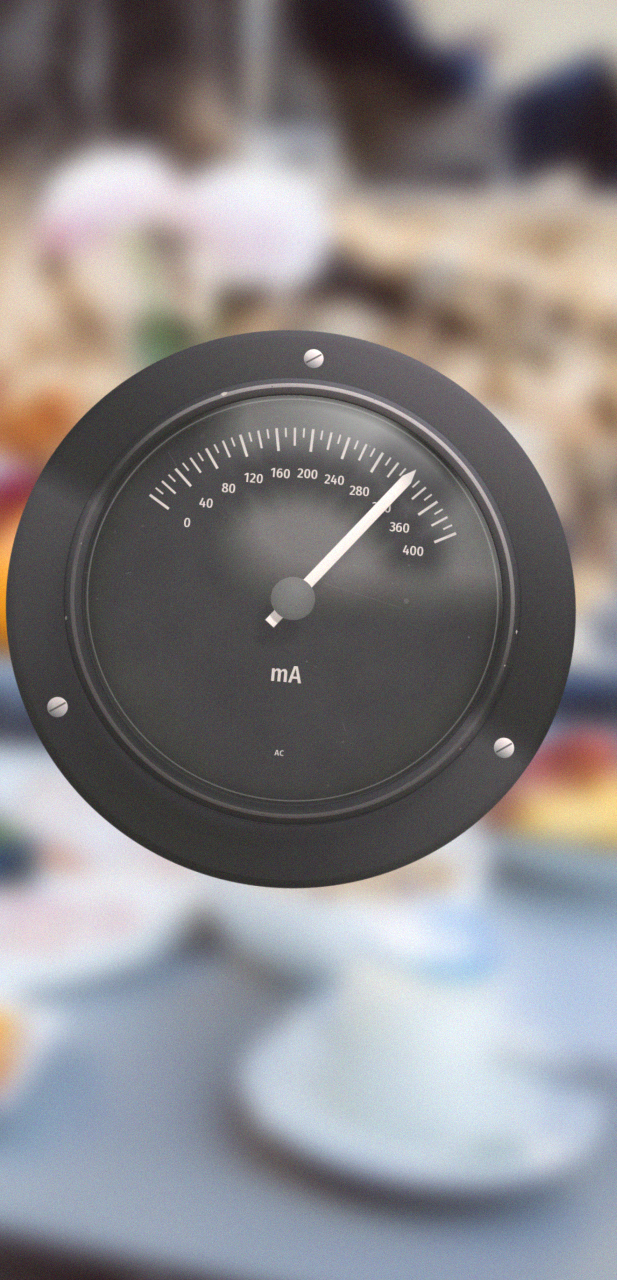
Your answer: 320 mA
